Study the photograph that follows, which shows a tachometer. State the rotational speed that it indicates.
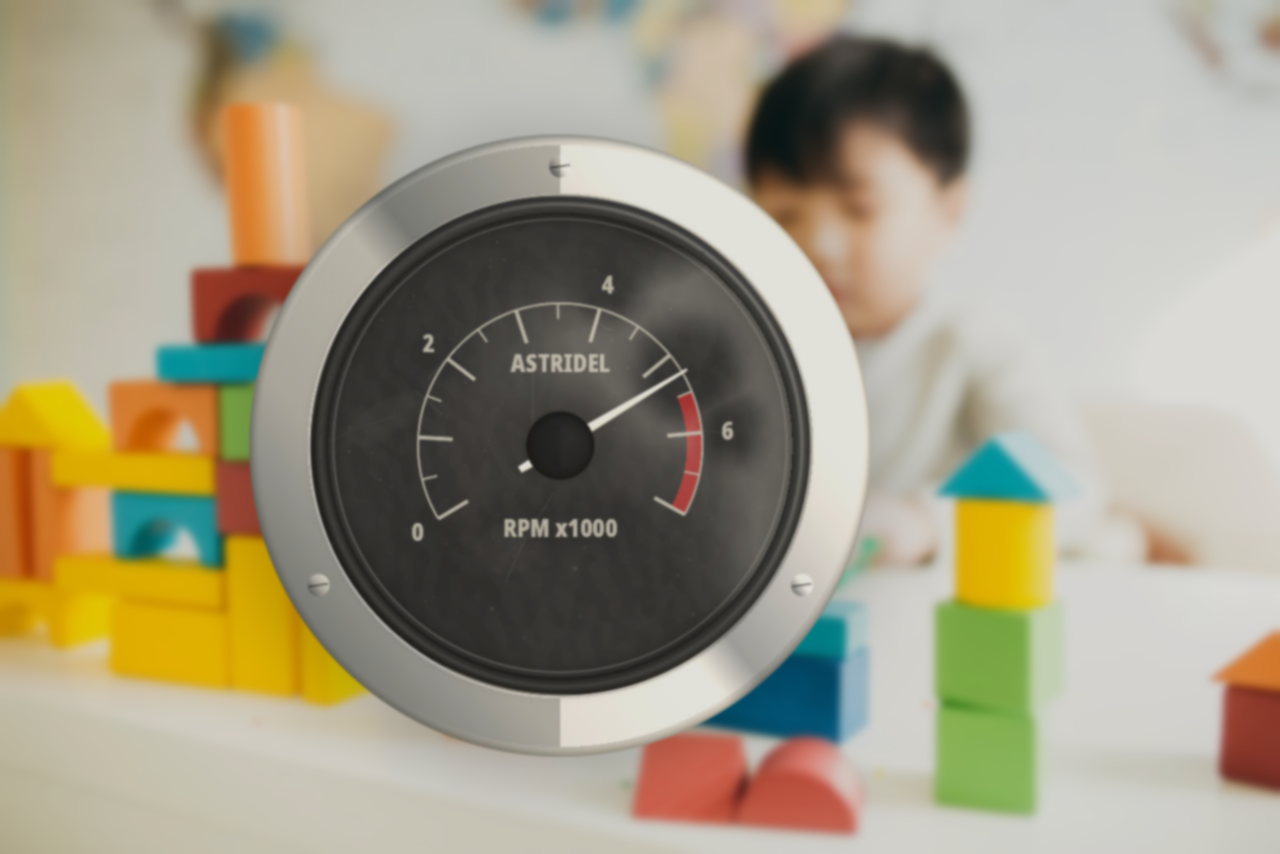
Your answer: 5250 rpm
